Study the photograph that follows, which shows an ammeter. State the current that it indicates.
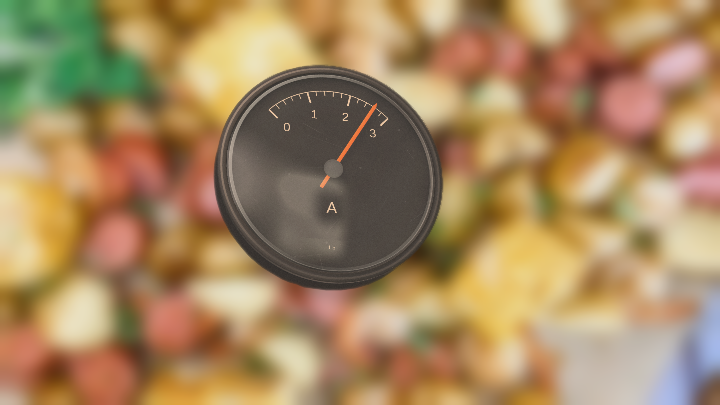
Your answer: 2.6 A
